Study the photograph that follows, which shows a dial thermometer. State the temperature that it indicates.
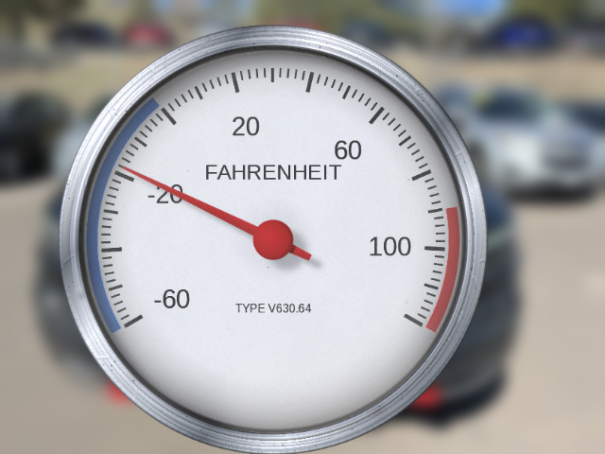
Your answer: -18 °F
